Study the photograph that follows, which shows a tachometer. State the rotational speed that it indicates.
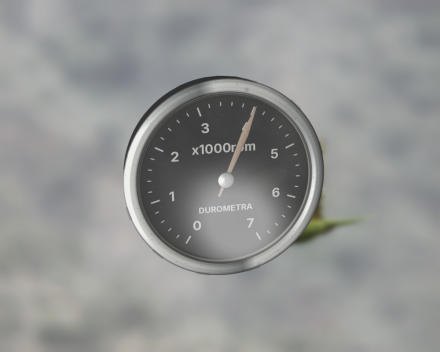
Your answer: 4000 rpm
